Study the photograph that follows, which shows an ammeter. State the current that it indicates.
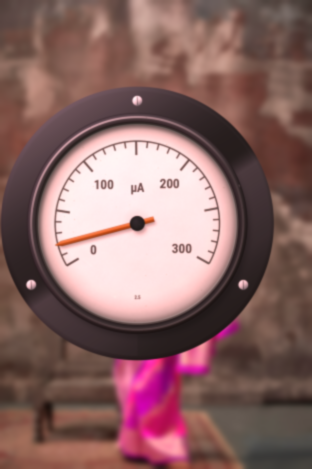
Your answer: 20 µA
